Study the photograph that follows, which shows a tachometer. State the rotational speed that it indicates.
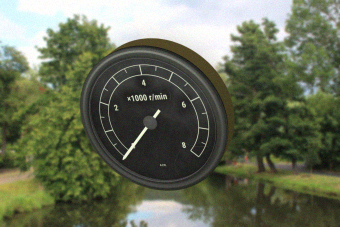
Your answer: 0 rpm
